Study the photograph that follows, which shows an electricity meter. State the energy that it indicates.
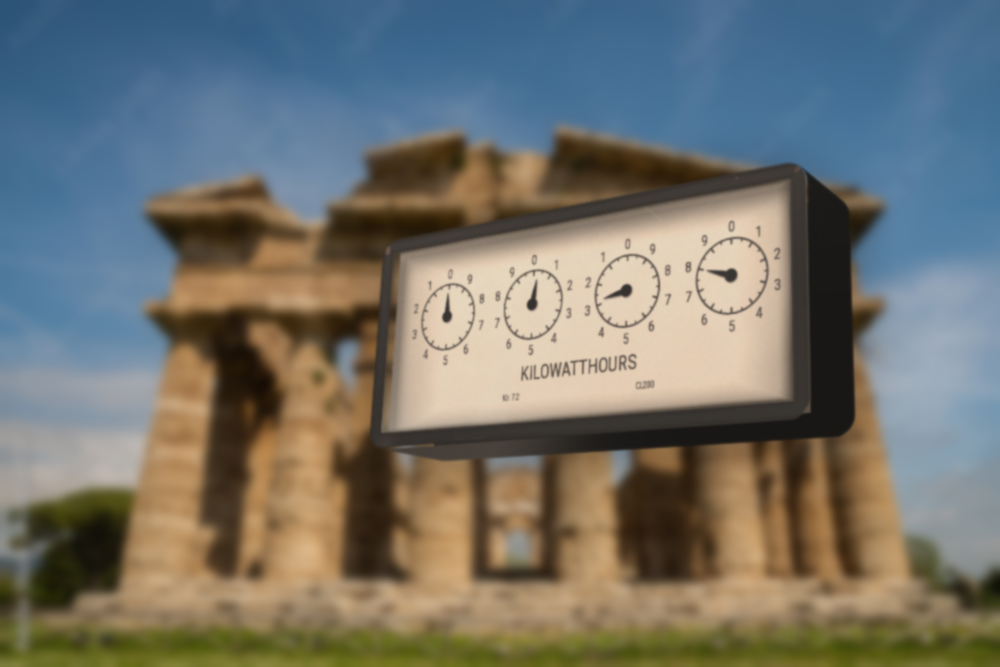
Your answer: 28 kWh
